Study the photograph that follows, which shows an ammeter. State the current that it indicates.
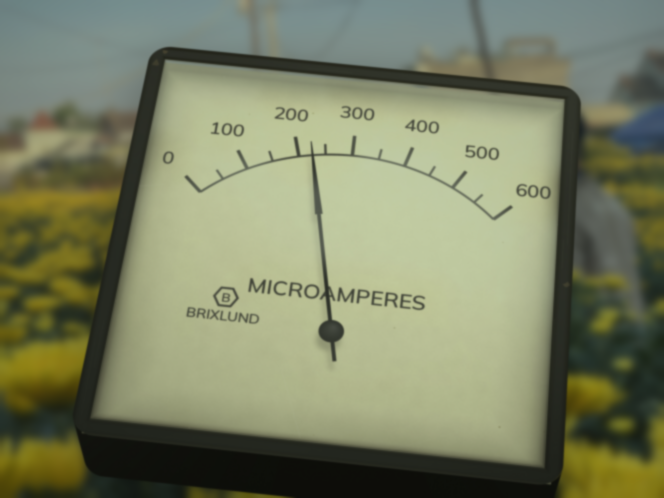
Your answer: 225 µA
